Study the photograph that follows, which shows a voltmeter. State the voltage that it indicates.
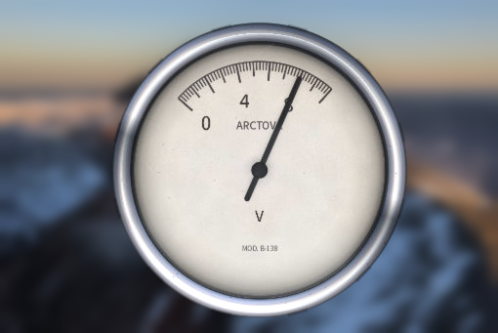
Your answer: 8 V
